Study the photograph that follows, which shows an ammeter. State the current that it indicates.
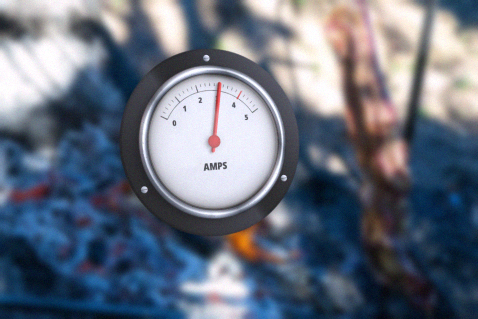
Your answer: 3 A
